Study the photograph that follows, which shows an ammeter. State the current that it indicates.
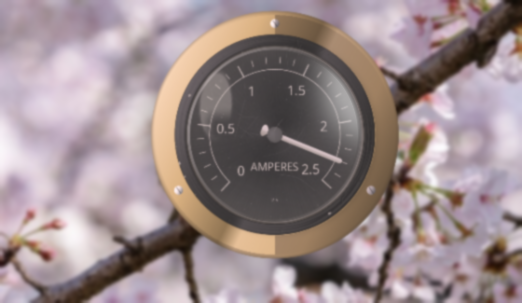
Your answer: 2.3 A
